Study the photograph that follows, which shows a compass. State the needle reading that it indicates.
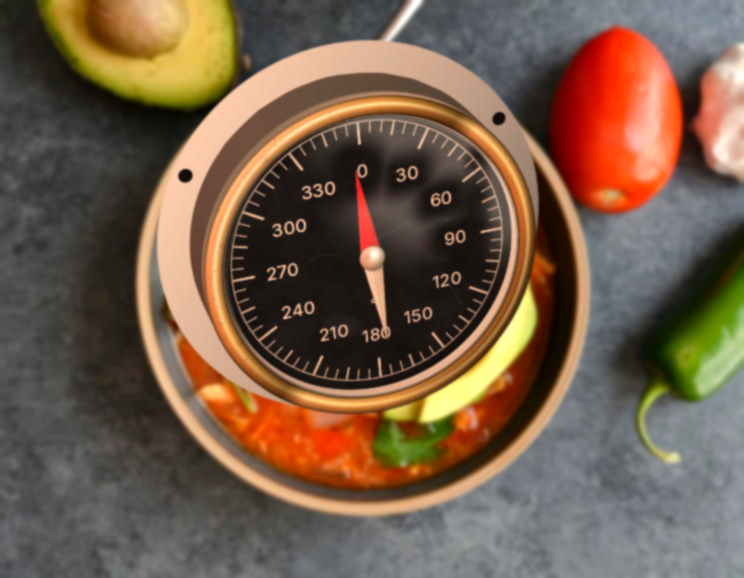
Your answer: 355 °
